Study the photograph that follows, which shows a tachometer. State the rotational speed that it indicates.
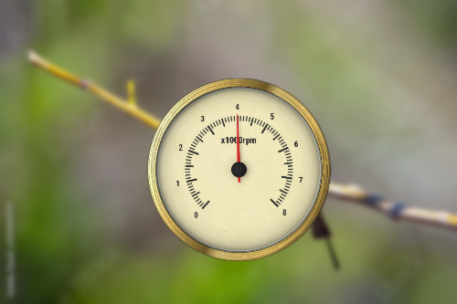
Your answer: 4000 rpm
